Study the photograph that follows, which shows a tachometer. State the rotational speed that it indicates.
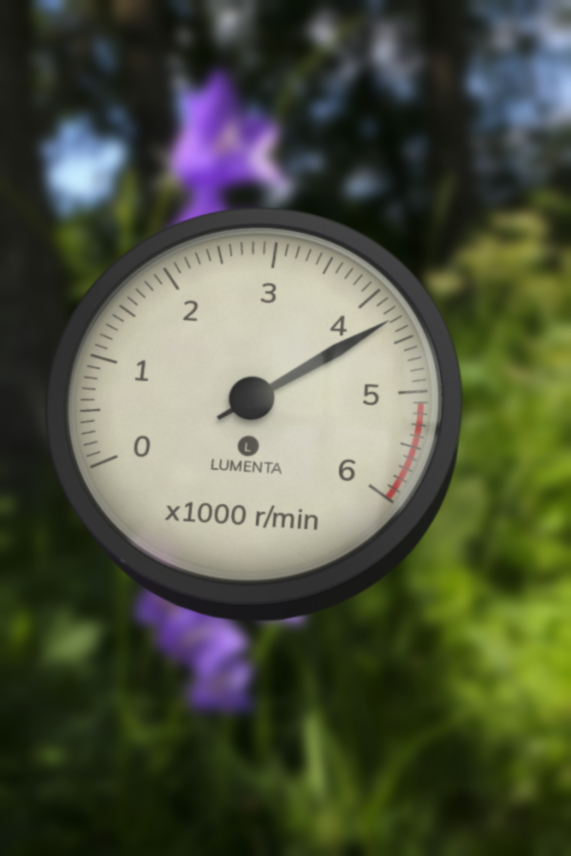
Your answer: 4300 rpm
